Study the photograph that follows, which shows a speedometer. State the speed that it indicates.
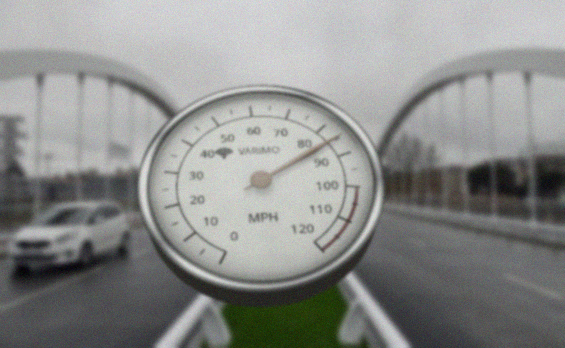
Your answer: 85 mph
